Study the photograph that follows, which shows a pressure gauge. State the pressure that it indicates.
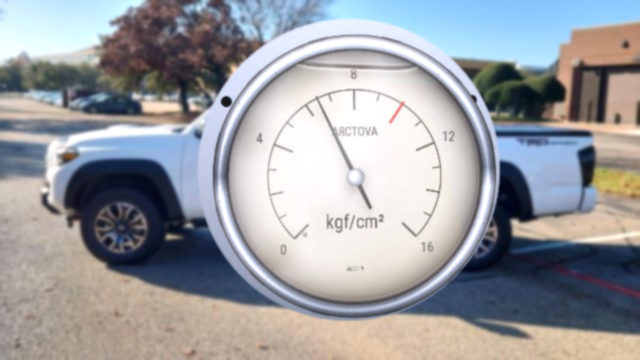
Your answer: 6.5 kg/cm²
